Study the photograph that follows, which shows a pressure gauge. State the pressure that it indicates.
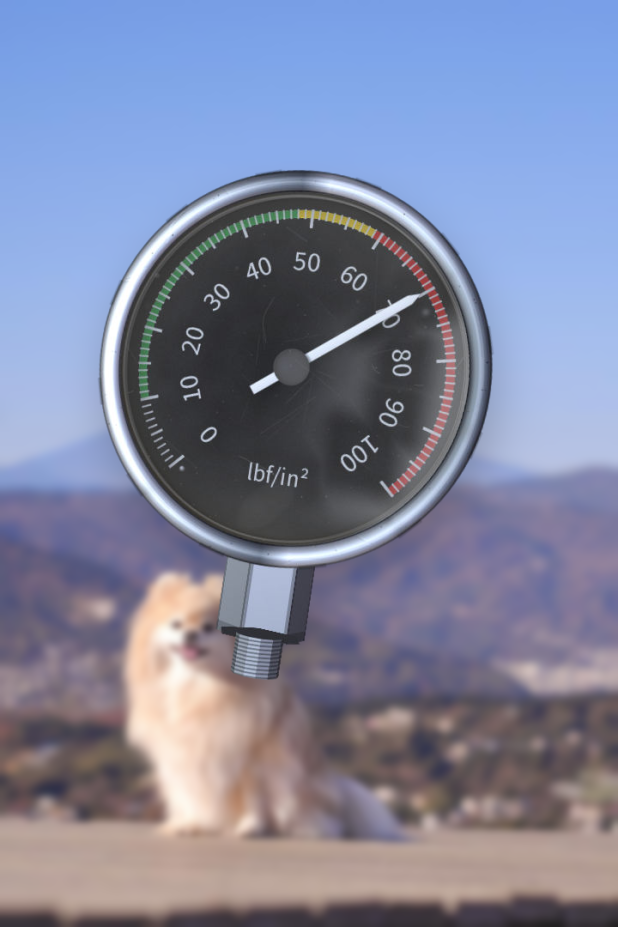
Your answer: 70 psi
